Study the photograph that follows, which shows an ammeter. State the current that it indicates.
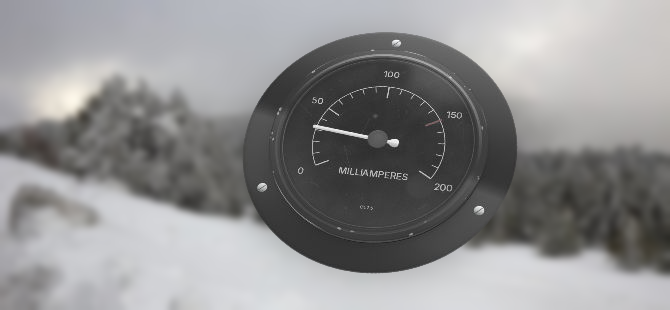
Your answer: 30 mA
